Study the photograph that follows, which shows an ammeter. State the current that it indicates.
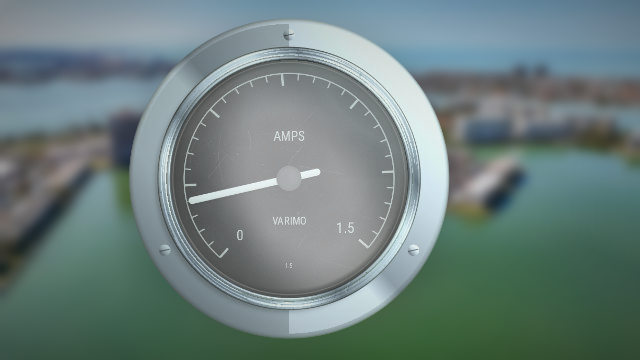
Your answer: 0.2 A
